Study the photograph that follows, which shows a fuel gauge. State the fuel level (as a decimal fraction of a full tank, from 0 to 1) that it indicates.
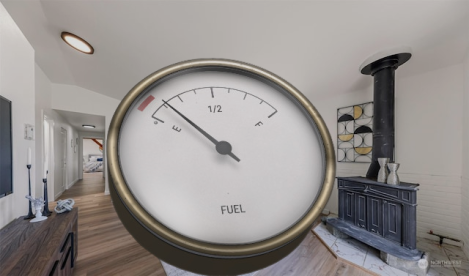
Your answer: 0.125
